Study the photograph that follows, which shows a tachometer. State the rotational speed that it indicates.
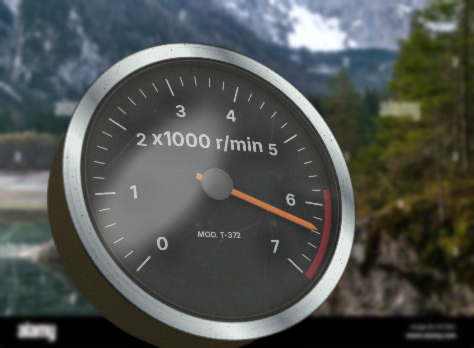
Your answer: 6400 rpm
